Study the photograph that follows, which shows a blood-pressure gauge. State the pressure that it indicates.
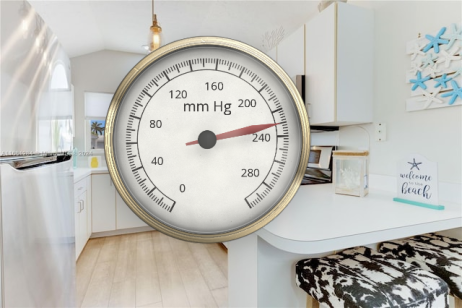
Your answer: 230 mmHg
